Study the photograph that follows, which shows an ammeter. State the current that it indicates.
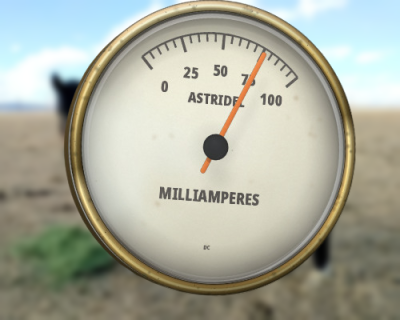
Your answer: 75 mA
